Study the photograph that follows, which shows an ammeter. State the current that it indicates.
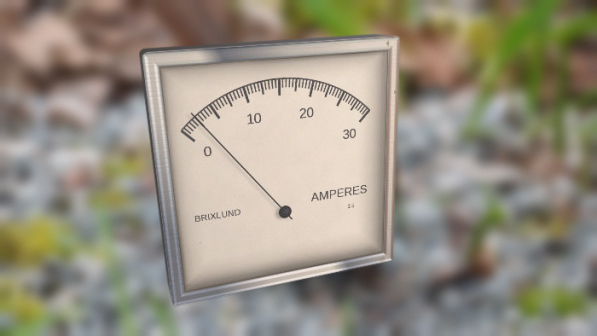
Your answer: 2.5 A
